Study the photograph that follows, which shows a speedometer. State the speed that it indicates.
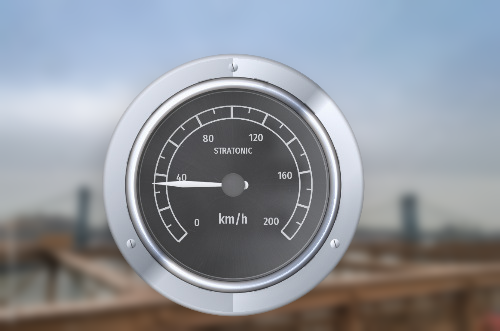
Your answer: 35 km/h
